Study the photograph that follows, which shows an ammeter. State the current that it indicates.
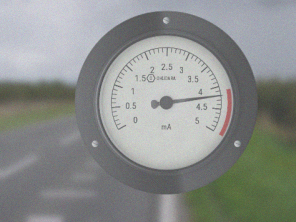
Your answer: 4.2 mA
